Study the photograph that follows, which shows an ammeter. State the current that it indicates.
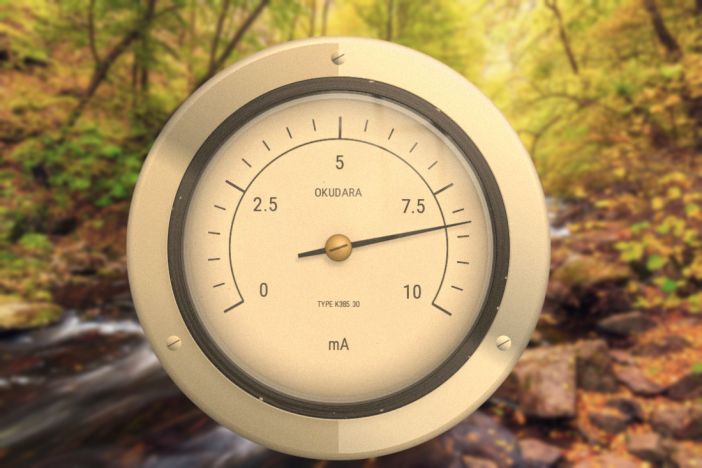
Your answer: 8.25 mA
